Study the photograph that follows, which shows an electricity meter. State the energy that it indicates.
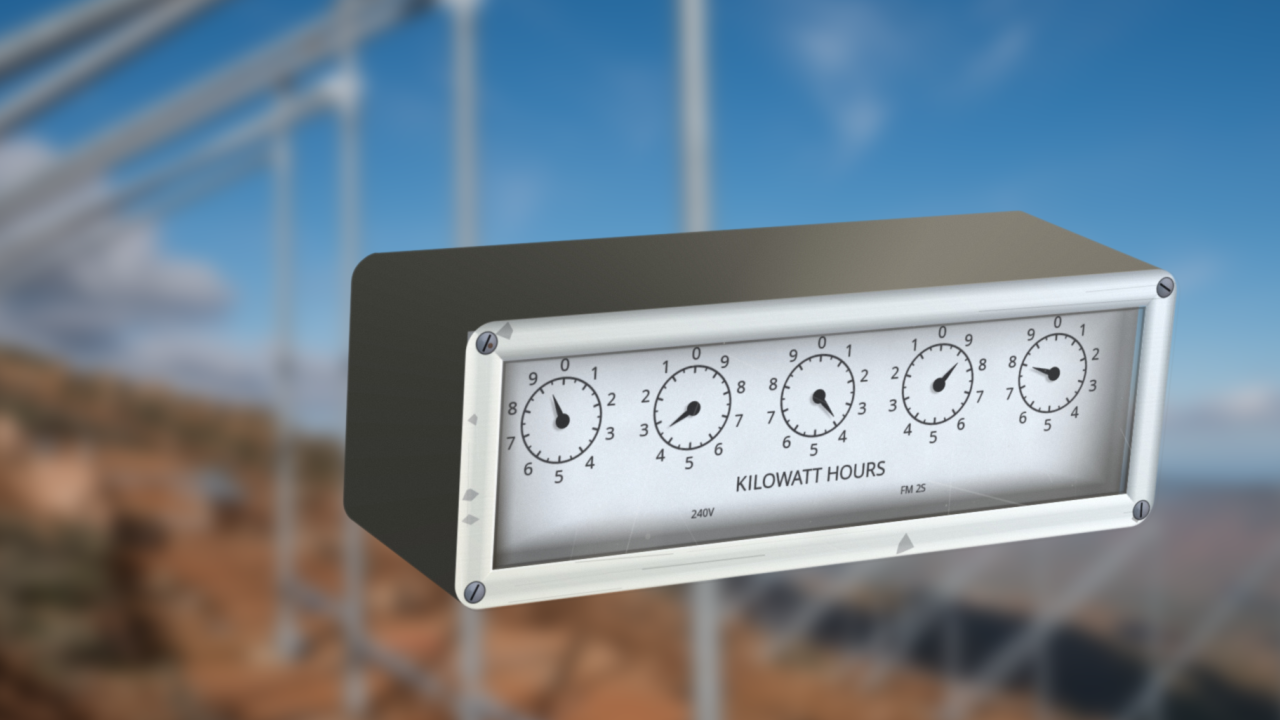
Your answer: 93388 kWh
